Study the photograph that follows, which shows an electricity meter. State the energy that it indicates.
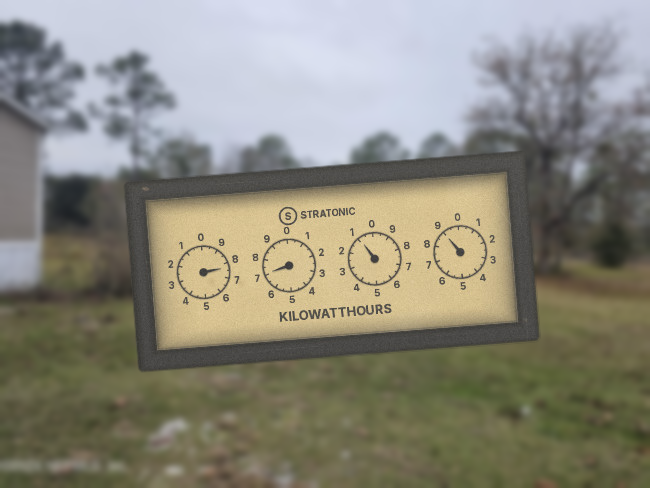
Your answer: 7709 kWh
